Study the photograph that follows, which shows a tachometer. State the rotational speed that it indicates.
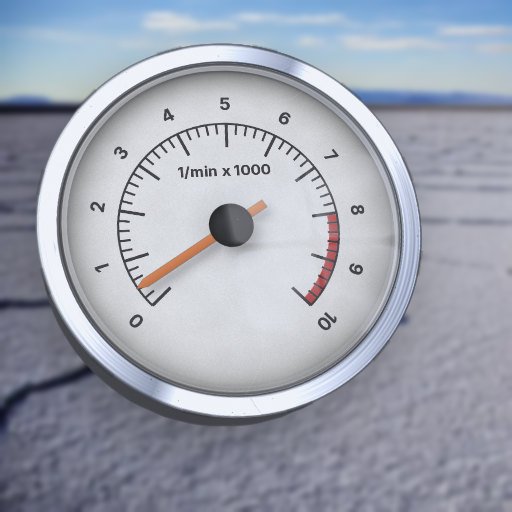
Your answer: 400 rpm
